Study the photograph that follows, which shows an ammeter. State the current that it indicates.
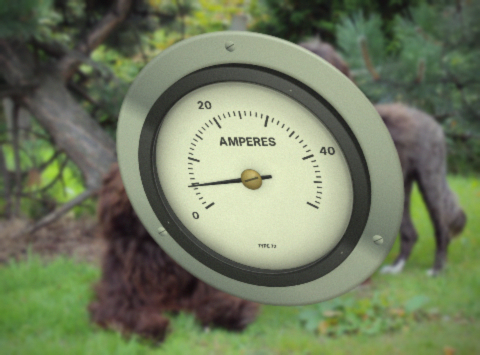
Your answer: 5 A
